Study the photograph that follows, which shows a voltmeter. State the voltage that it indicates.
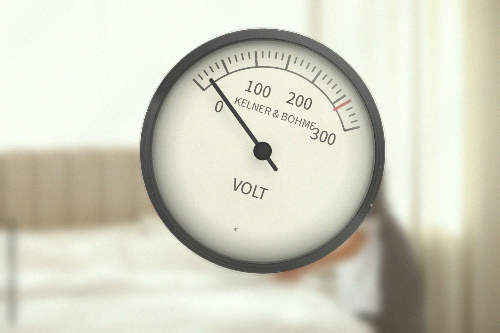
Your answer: 20 V
